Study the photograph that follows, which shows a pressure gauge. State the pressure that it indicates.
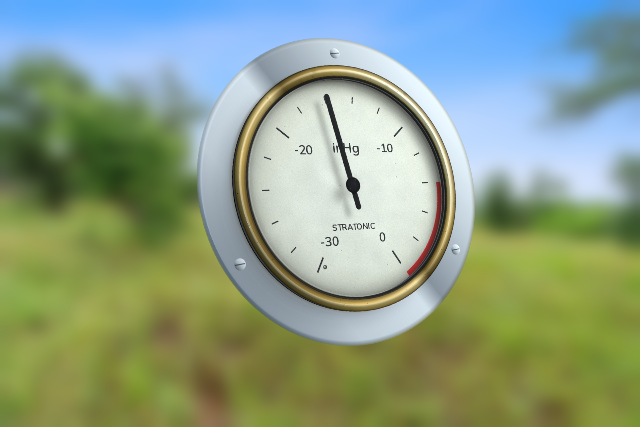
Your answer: -16 inHg
